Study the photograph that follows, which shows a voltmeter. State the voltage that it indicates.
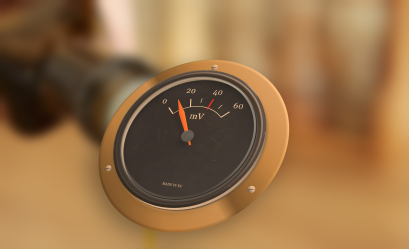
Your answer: 10 mV
